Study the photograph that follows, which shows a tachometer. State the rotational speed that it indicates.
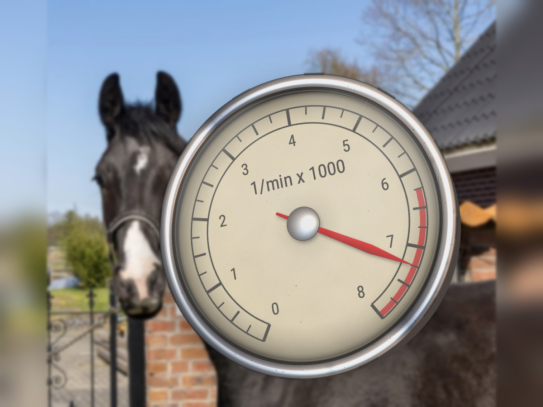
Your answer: 7250 rpm
